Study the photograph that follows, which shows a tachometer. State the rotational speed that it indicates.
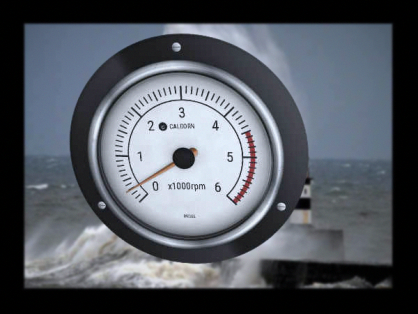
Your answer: 300 rpm
